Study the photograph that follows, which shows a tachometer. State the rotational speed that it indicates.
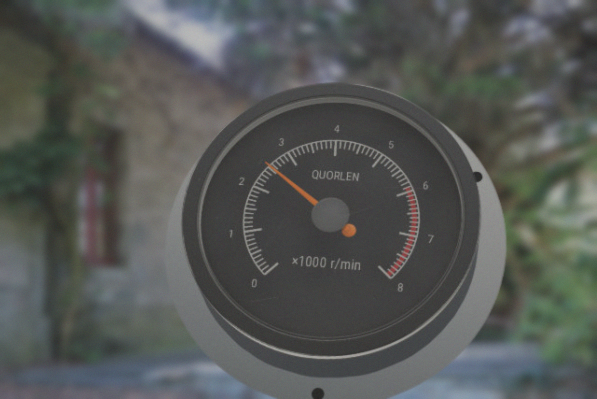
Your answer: 2500 rpm
